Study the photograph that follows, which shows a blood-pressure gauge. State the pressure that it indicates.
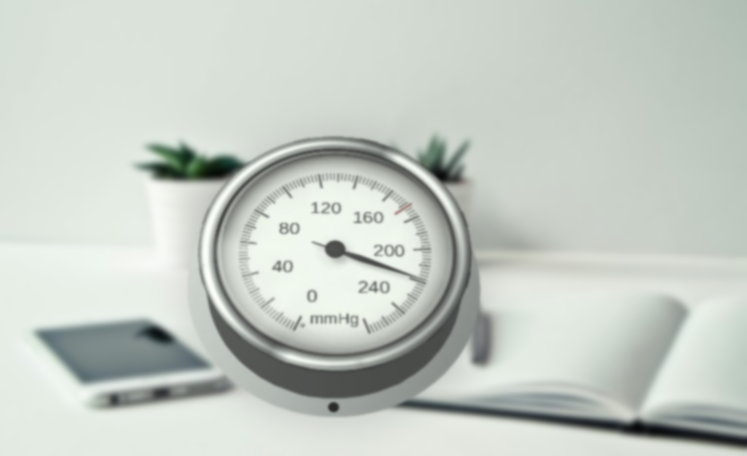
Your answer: 220 mmHg
